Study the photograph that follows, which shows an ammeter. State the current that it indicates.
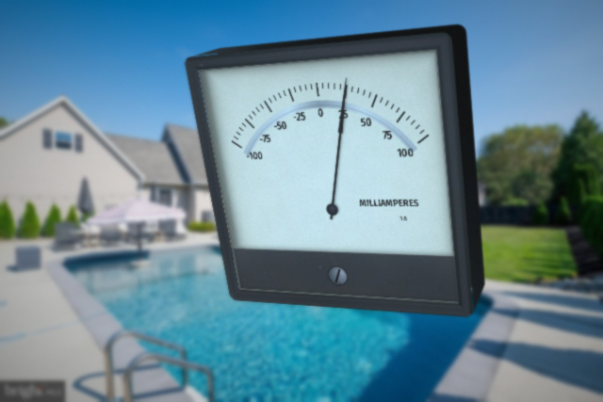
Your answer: 25 mA
